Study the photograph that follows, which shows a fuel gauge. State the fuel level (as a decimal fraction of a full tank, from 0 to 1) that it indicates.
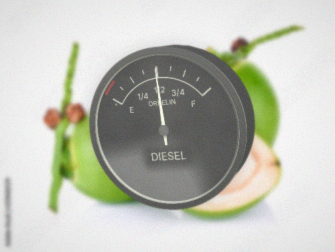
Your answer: 0.5
